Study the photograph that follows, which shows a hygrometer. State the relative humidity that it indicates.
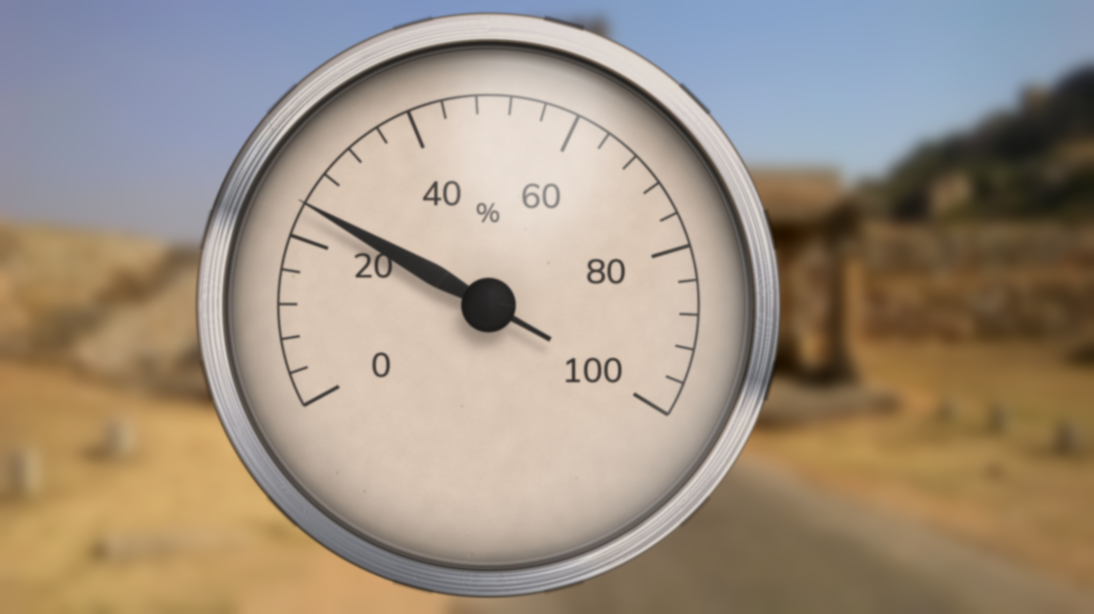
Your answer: 24 %
